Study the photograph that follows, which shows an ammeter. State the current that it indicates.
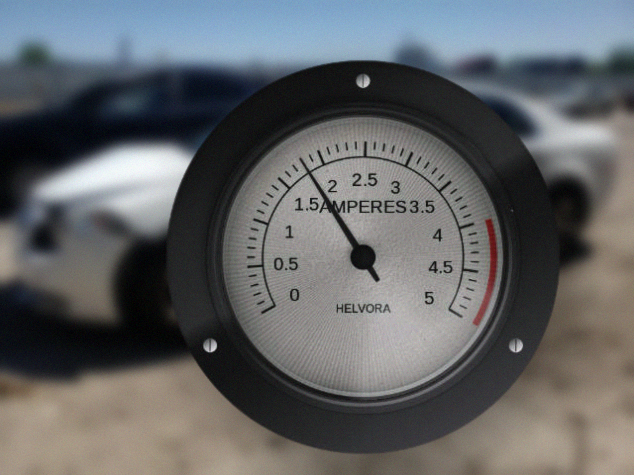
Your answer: 1.8 A
